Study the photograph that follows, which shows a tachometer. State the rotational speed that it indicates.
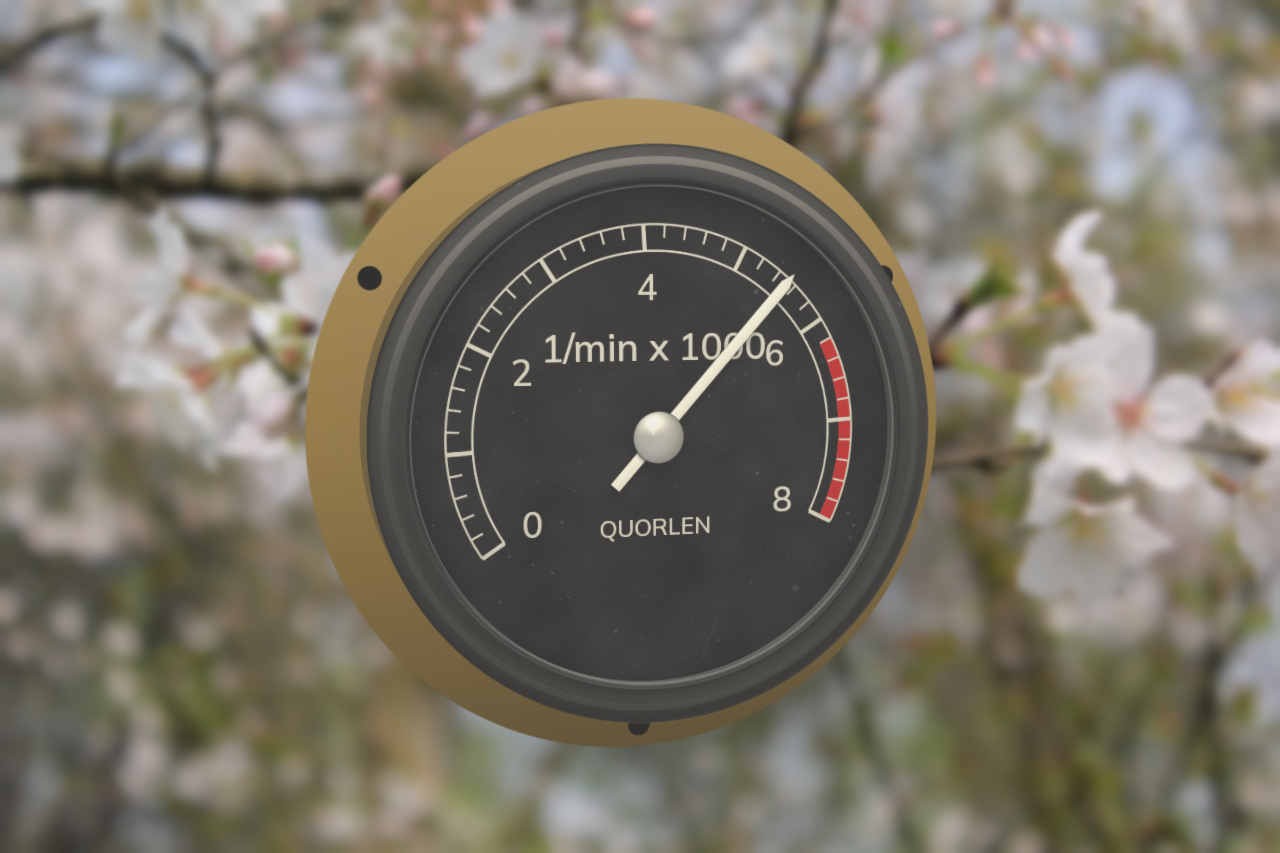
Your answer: 5500 rpm
